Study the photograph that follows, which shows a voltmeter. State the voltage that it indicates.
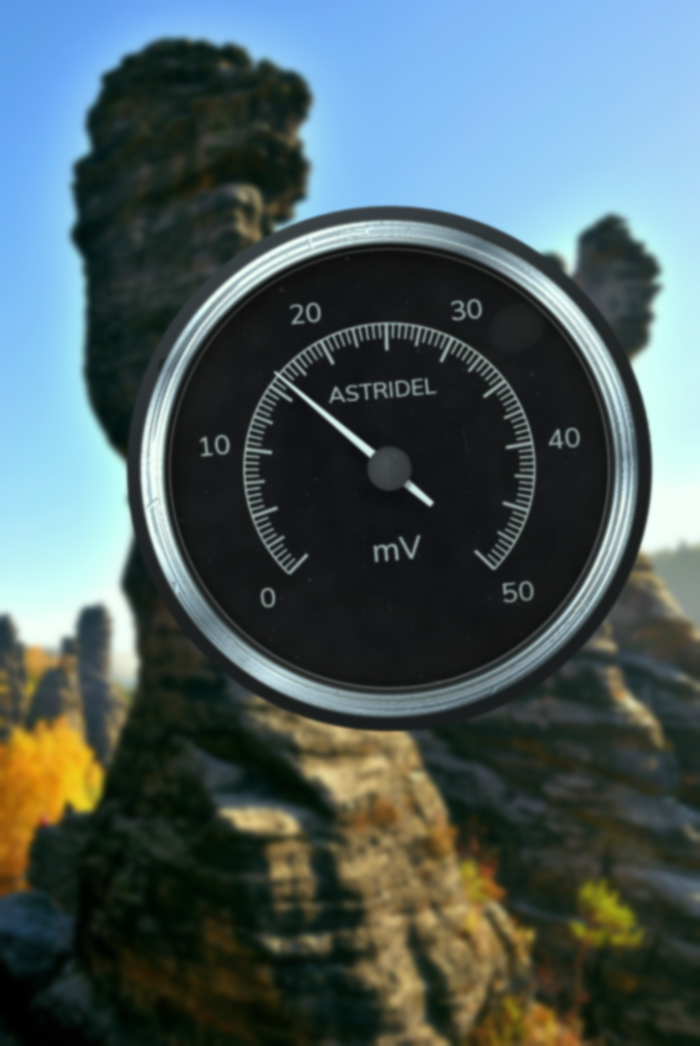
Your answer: 16 mV
